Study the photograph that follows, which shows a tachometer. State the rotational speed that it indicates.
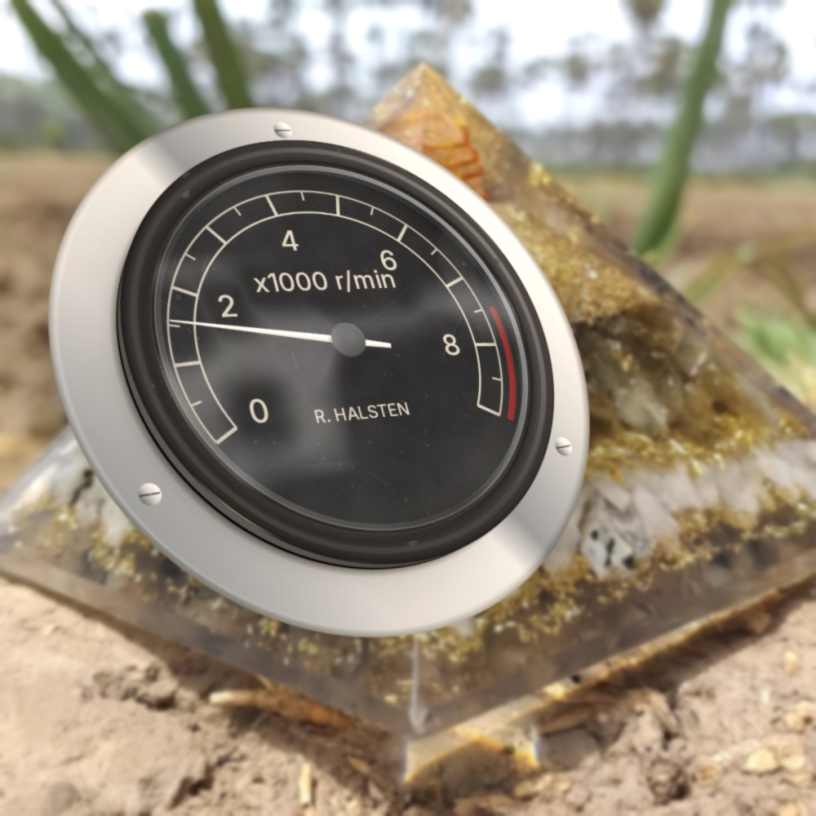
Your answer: 1500 rpm
